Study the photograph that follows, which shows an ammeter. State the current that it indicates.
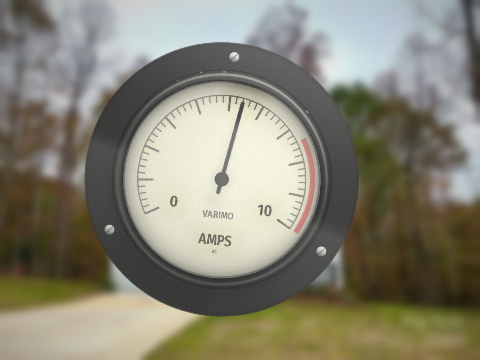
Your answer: 5.4 A
